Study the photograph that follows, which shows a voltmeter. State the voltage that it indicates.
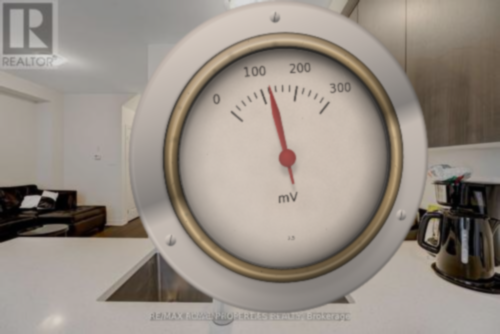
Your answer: 120 mV
